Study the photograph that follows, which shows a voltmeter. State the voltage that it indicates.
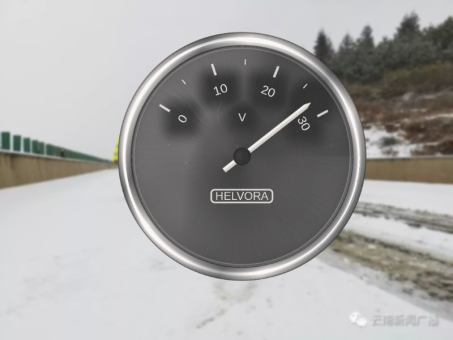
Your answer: 27.5 V
